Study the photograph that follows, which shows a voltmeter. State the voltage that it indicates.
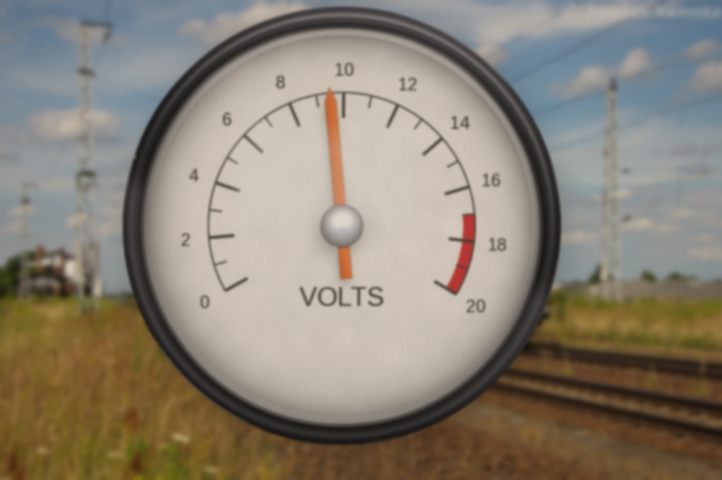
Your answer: 9.5 V
